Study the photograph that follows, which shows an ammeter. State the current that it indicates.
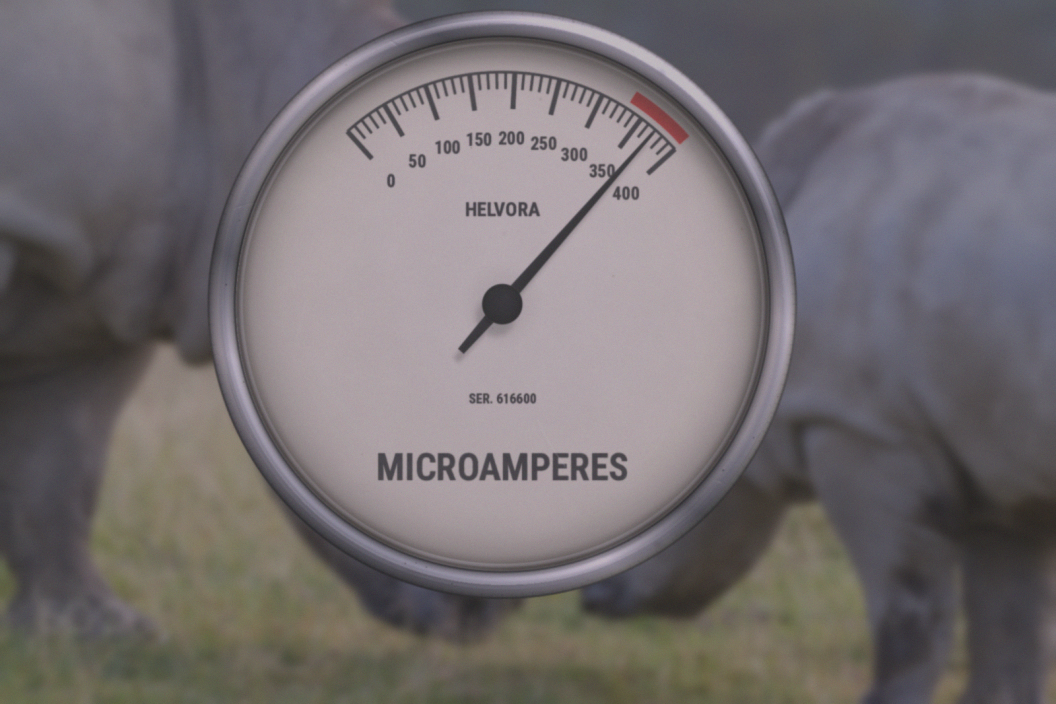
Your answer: 370 µA
